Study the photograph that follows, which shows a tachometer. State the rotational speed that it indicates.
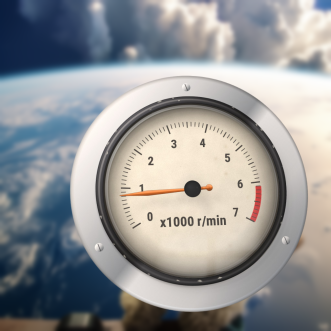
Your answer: 800 rpm
